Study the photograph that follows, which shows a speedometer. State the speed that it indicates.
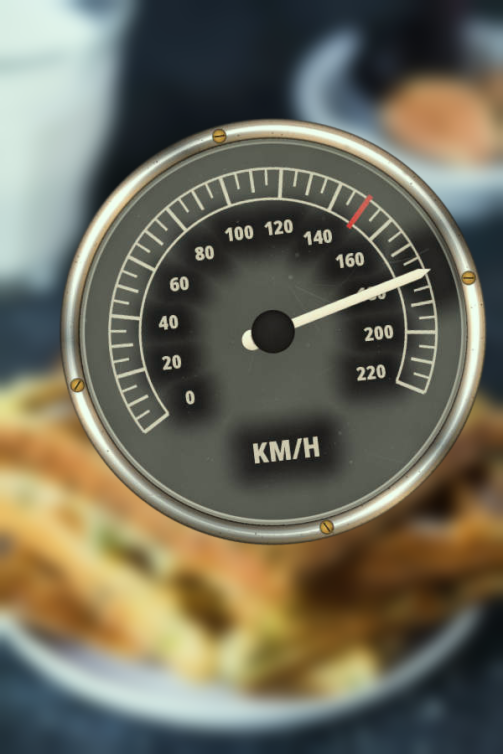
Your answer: 180 km/h
